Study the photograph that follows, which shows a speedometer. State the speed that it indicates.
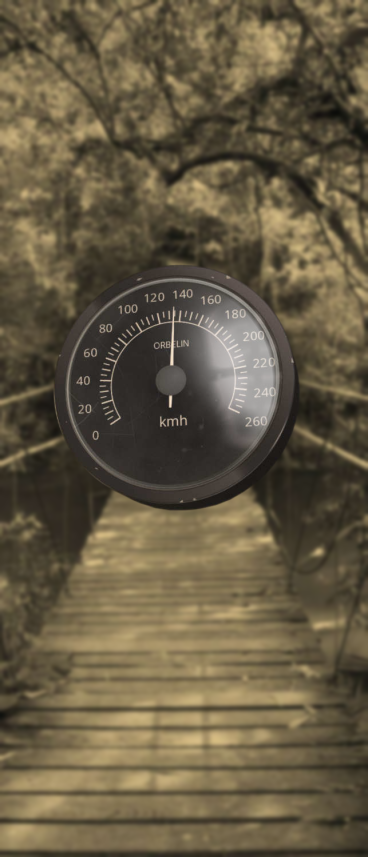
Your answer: 135 km/h
